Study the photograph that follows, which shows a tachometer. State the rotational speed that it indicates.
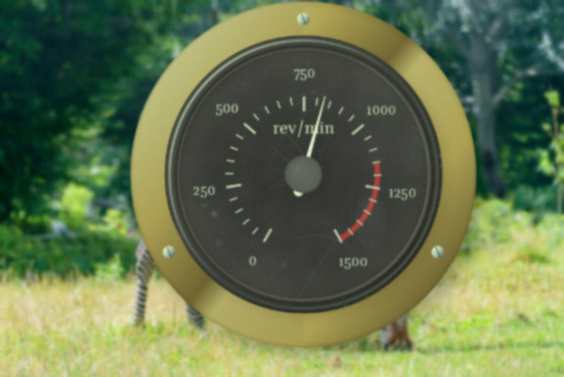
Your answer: 825 rpm
